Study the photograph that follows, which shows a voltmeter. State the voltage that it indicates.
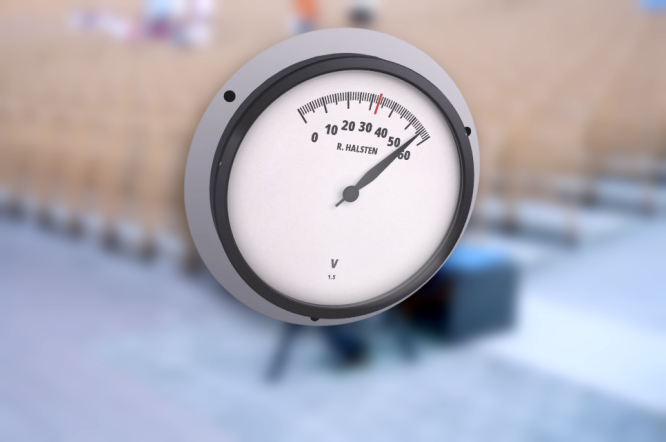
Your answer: 55 V
